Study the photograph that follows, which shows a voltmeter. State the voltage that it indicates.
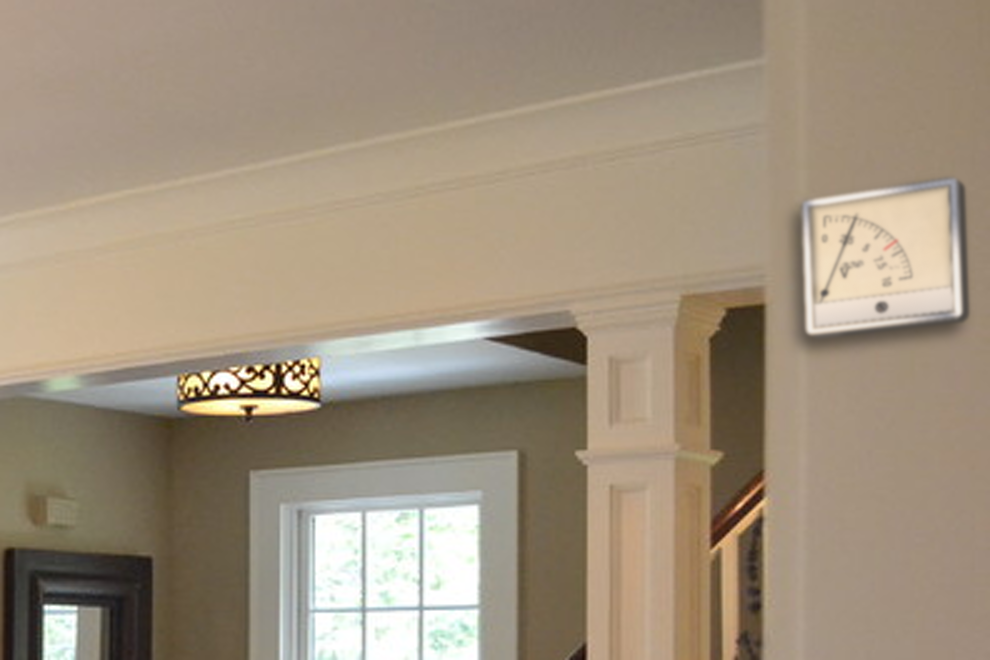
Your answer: 2.5 V
